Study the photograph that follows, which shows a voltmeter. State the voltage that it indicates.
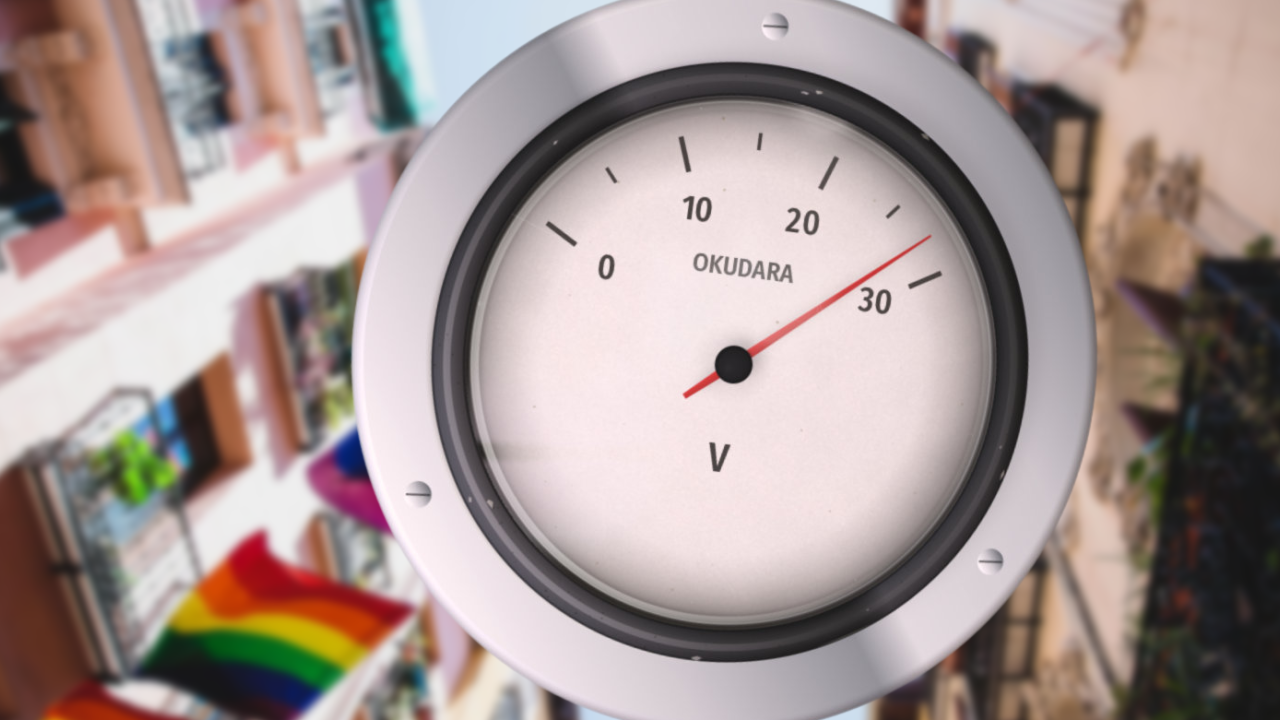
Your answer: 27.5 V
